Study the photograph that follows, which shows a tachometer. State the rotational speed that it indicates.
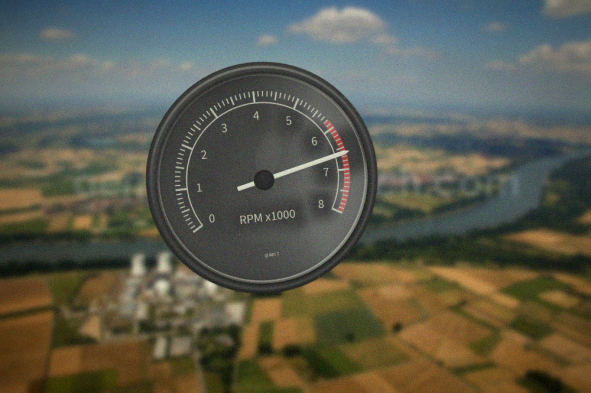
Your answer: 6600 rpm
